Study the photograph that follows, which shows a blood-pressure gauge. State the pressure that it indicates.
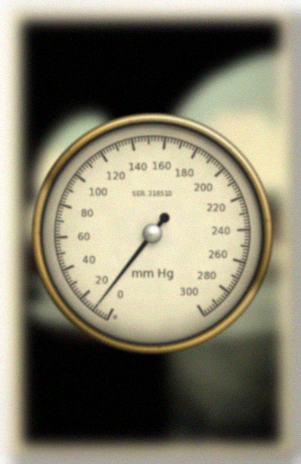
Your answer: 10 mmHg
